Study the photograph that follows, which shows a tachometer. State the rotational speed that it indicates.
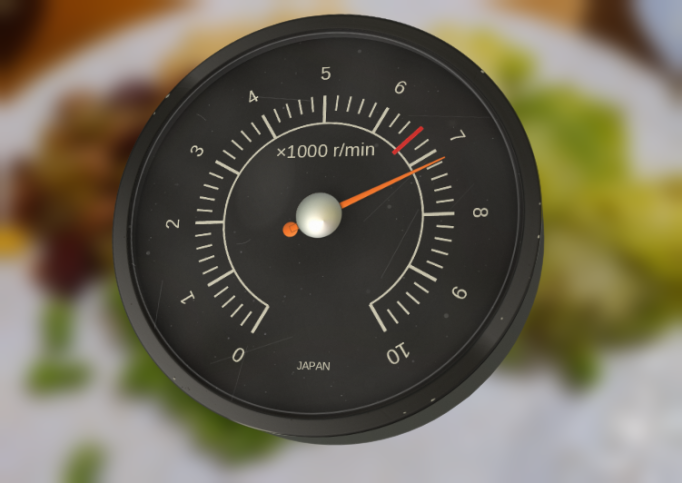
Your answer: 7200 rpm
